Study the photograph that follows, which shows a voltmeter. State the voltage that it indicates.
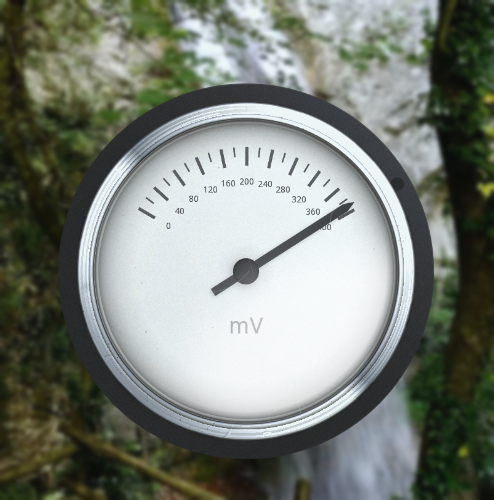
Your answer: 390 mV
